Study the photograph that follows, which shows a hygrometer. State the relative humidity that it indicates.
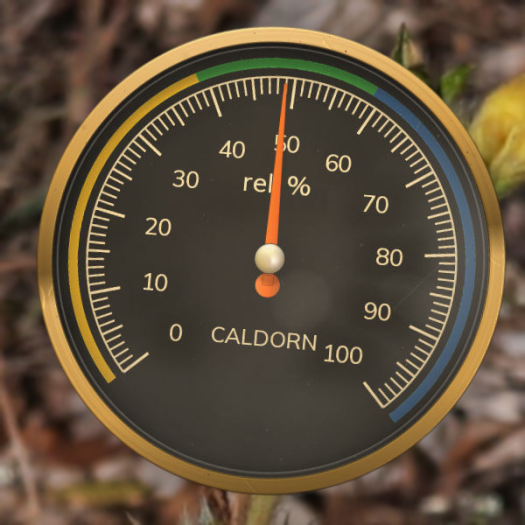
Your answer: 49 %
